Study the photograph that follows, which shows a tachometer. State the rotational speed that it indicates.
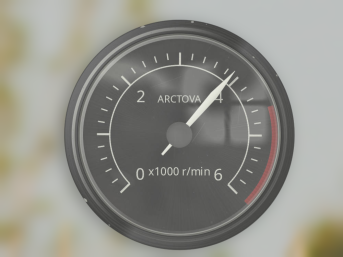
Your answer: 3900 rpm
